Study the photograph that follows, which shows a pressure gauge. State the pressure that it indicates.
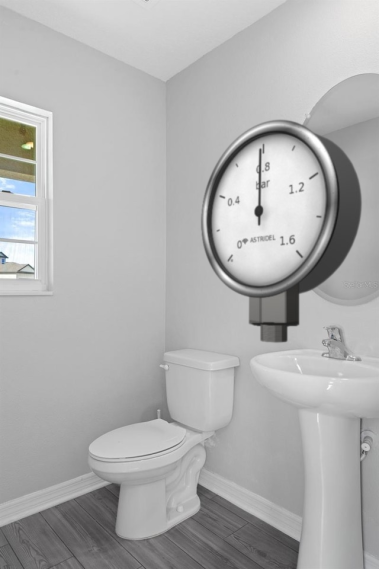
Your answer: 0.8 bar
